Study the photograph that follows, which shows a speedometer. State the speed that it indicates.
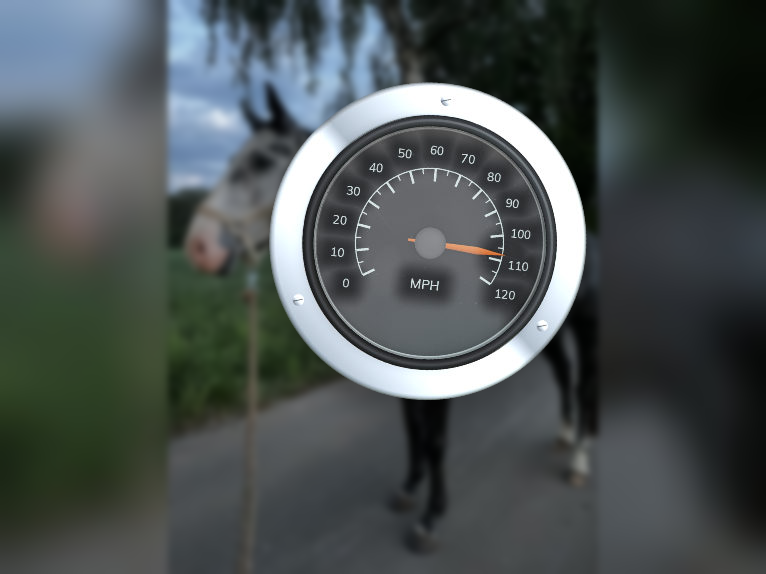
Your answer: 107.5 mph
